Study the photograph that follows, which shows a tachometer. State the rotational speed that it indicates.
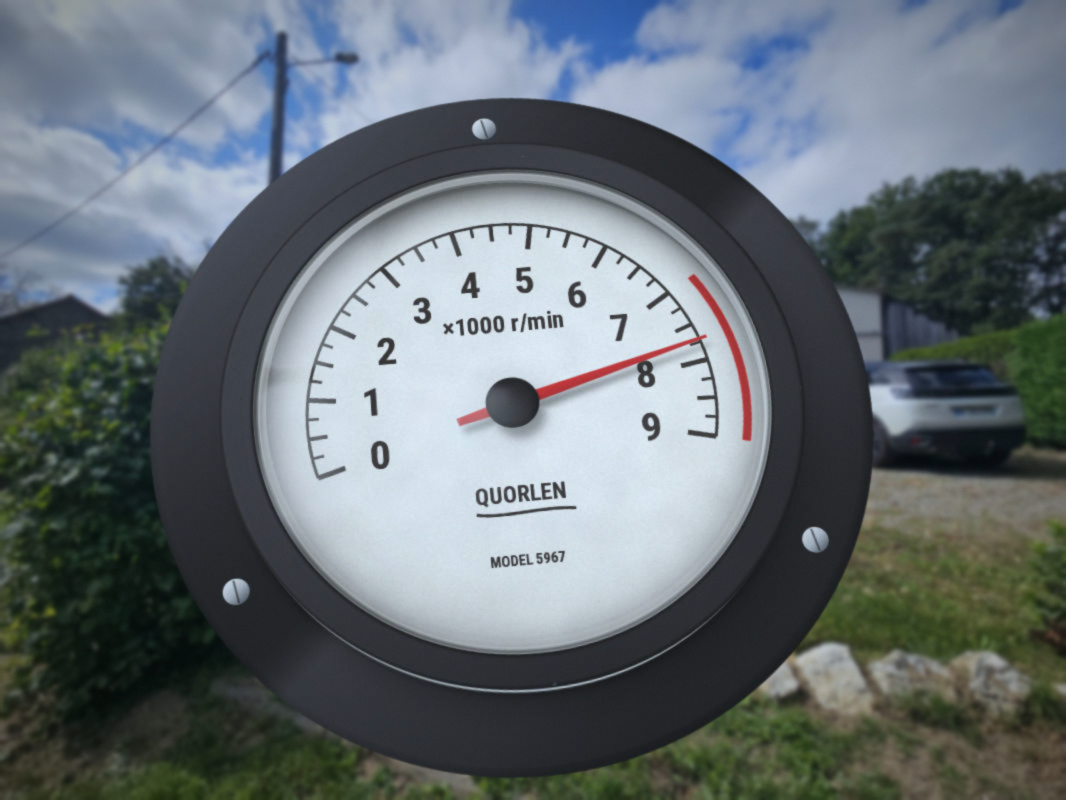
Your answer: 7750 rpm
